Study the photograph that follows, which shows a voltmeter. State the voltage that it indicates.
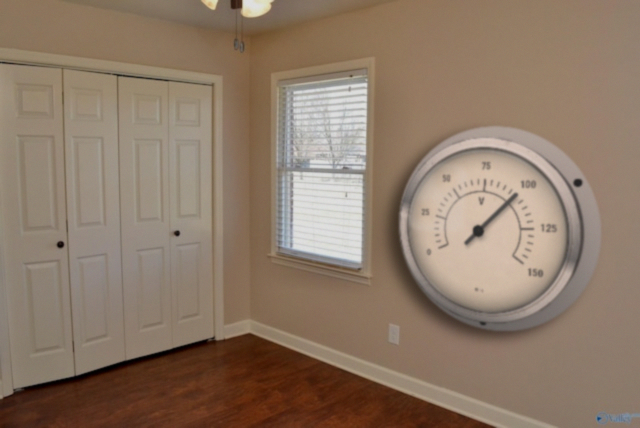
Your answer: 100 V
